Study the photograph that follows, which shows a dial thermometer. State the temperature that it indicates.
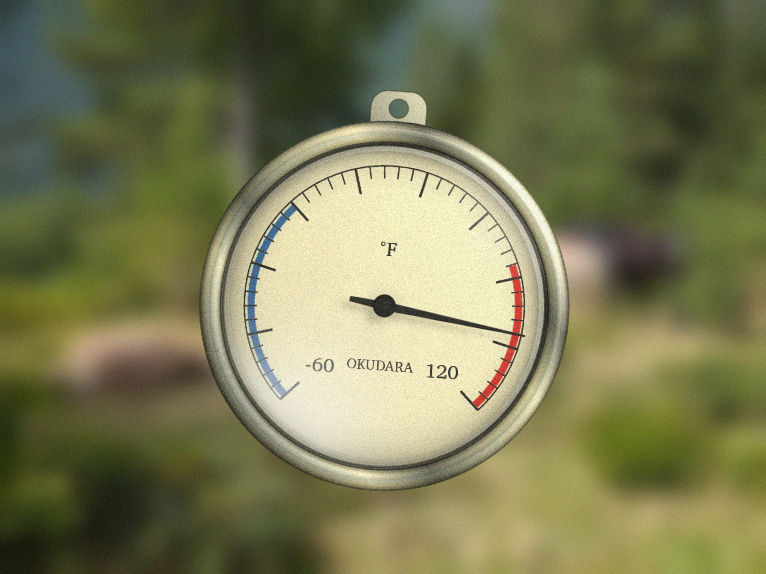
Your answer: 96 °F
